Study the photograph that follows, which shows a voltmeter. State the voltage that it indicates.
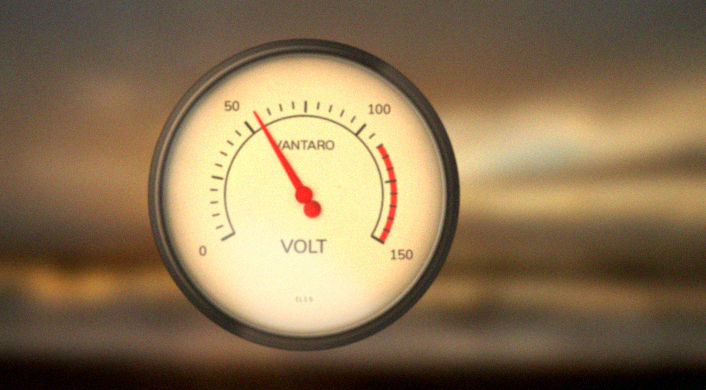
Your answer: 55 V
